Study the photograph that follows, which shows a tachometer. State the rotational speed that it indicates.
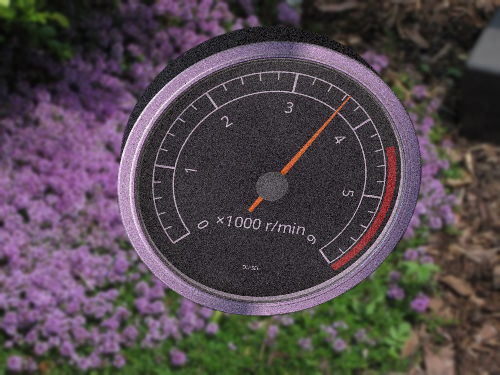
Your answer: 3600 rpm
